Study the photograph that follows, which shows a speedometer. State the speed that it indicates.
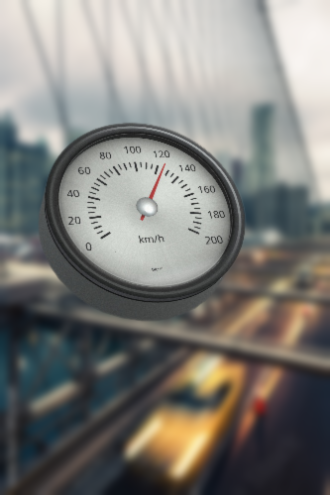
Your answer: 125 km/h
